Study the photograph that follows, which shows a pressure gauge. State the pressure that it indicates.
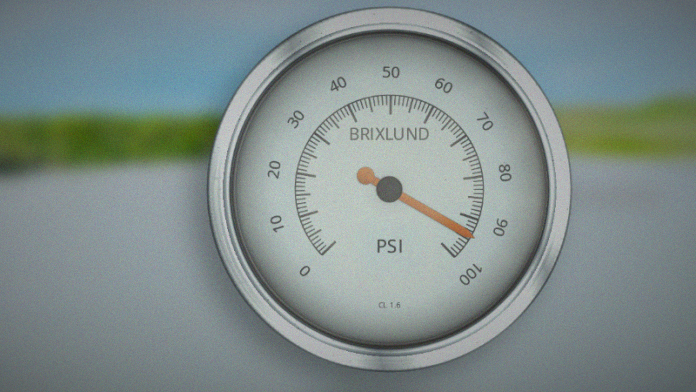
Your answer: 94 psi
